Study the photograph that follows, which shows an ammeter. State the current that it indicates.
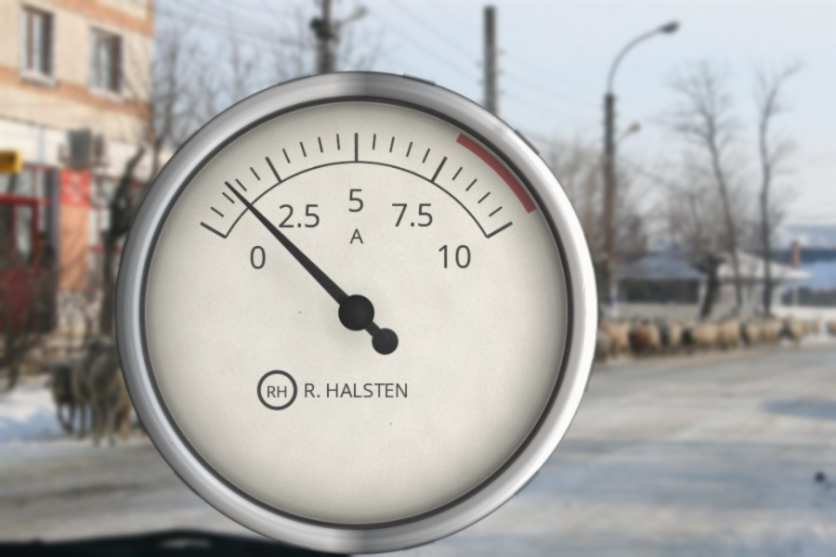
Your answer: 1.25 A
